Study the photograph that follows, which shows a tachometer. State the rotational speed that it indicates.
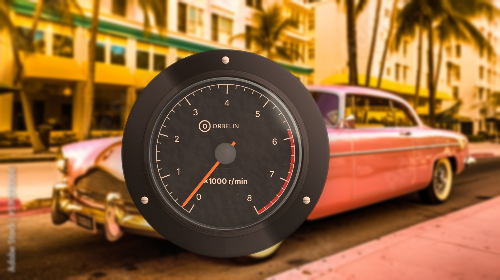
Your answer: 200 rpm
